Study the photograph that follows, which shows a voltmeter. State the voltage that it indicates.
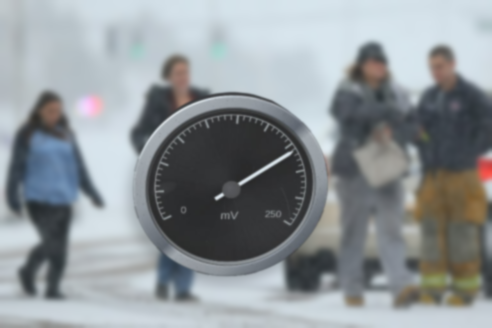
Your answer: 180 mV
